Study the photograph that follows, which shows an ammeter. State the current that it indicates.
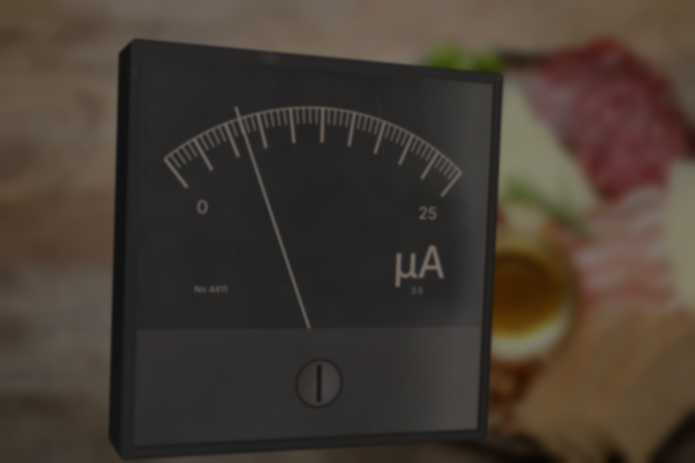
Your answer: 6 µA
